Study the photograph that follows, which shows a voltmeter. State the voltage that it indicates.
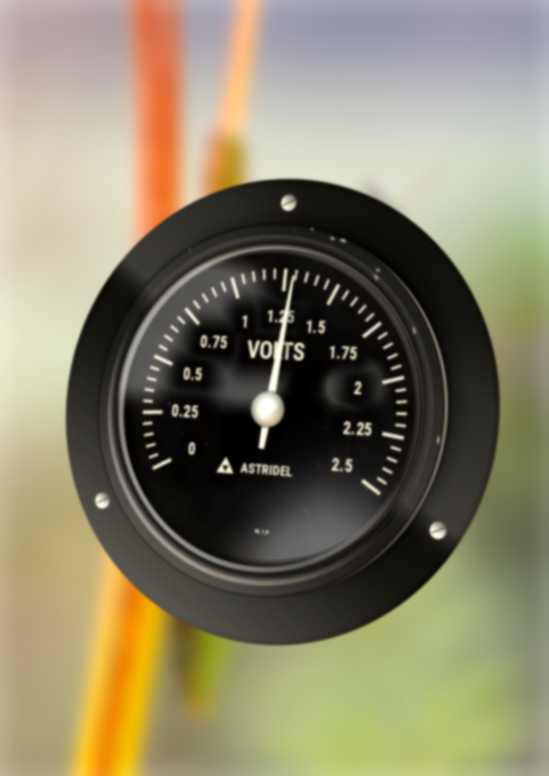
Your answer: 1.3 V
